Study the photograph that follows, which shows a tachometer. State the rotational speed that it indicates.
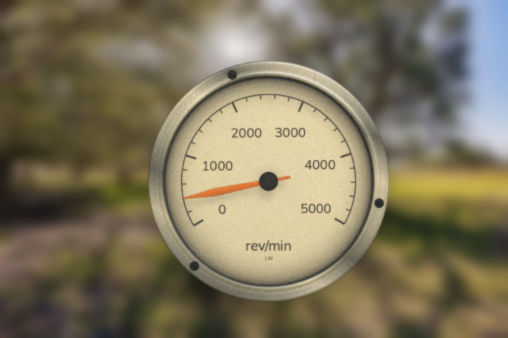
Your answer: 400 rpm
